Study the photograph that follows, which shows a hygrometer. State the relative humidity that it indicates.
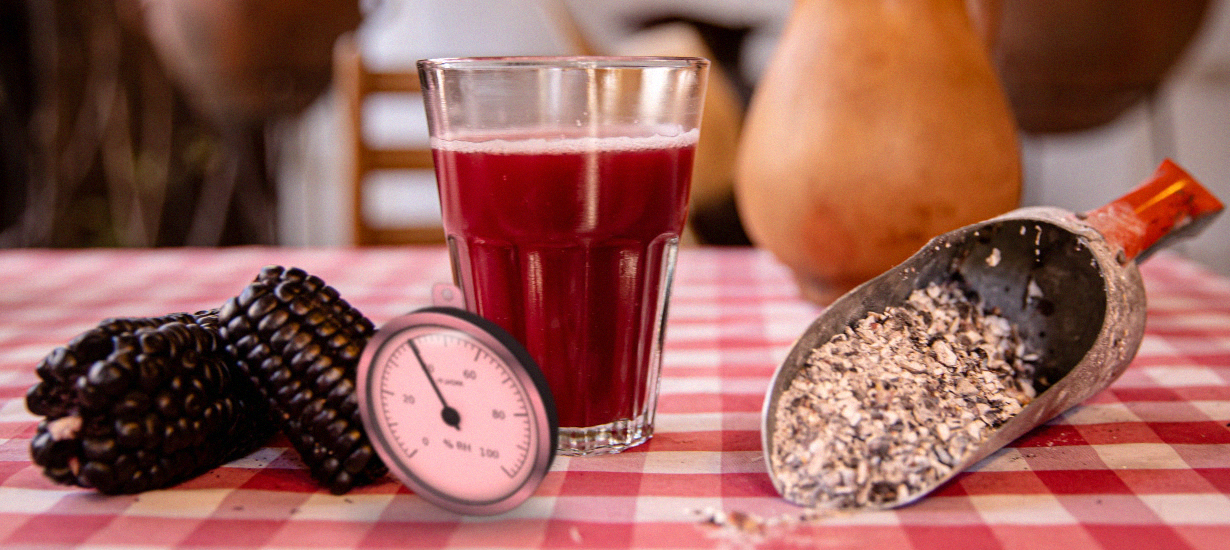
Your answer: 40 %
